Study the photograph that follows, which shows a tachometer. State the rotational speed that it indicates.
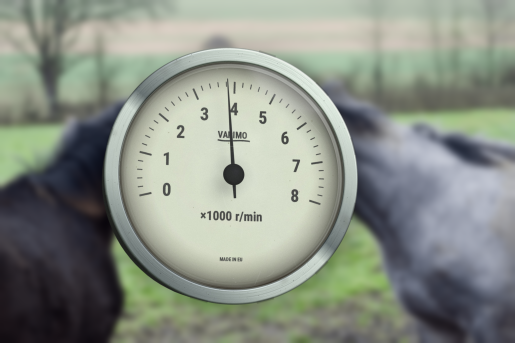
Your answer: 3800 rpm
